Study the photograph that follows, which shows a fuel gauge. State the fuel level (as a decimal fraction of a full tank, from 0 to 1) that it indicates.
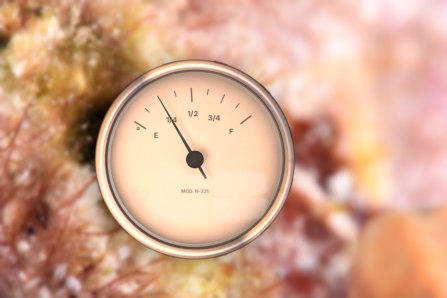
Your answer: 0.25
